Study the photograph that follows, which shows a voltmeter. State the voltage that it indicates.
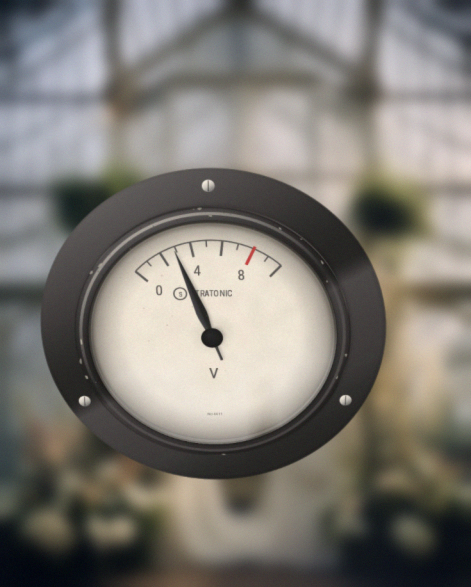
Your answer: 3 V
